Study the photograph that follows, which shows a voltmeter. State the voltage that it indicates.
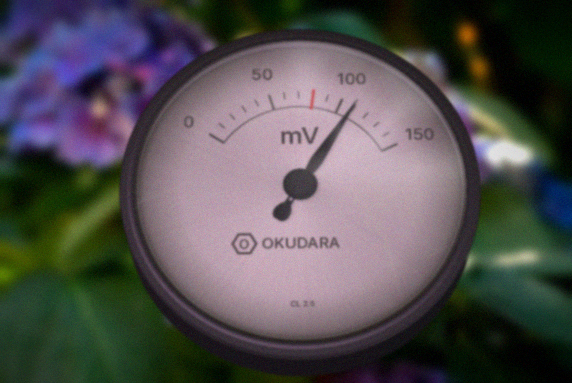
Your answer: 110 mV
